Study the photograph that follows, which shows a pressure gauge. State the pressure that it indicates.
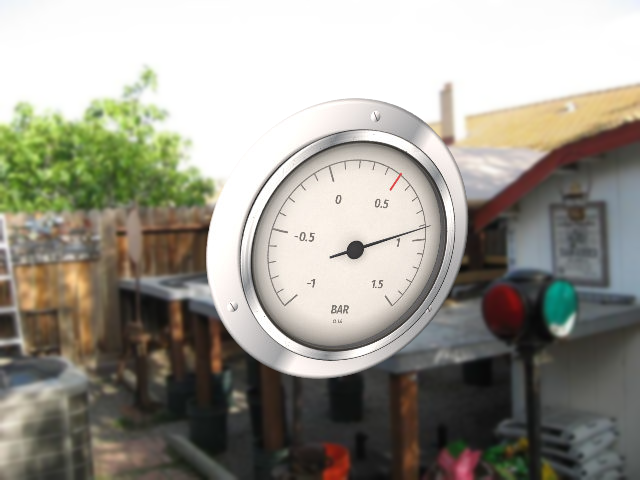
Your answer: 0.9 bar
